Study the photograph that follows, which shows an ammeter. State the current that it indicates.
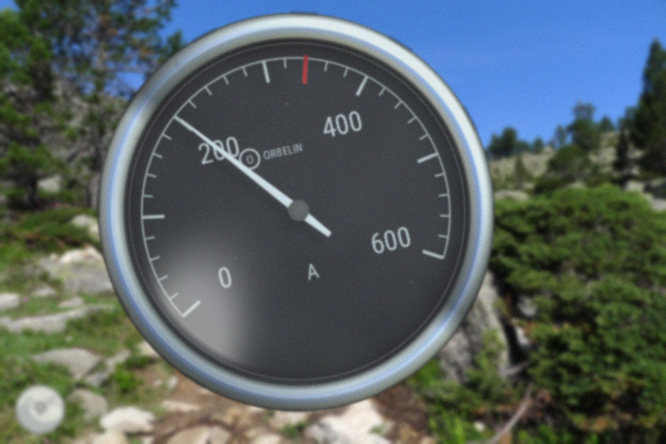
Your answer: 200 A
